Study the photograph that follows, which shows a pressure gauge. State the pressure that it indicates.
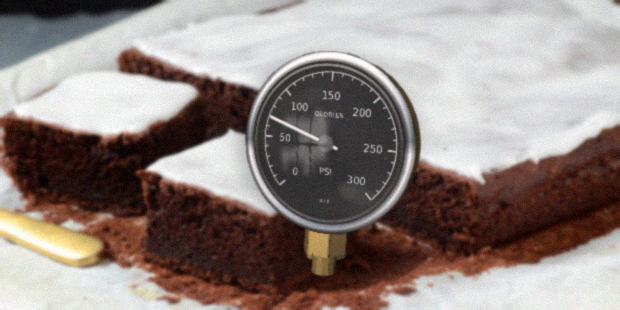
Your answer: 70 psi
